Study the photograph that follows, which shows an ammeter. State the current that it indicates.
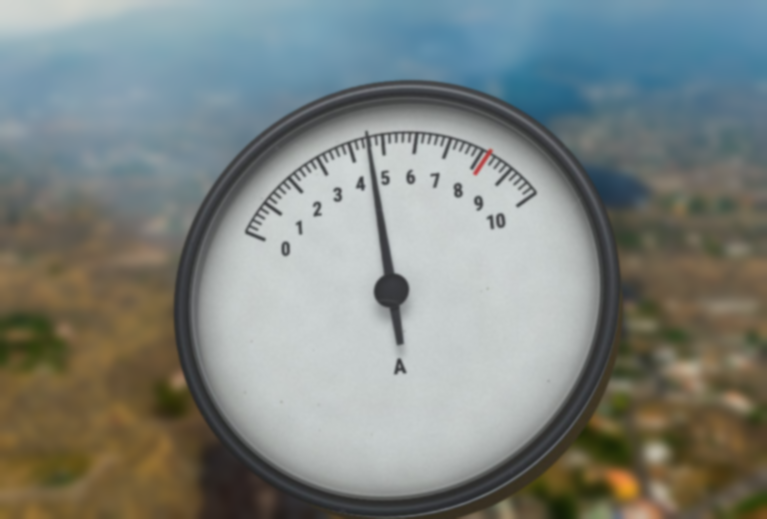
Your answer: 4.6 A
